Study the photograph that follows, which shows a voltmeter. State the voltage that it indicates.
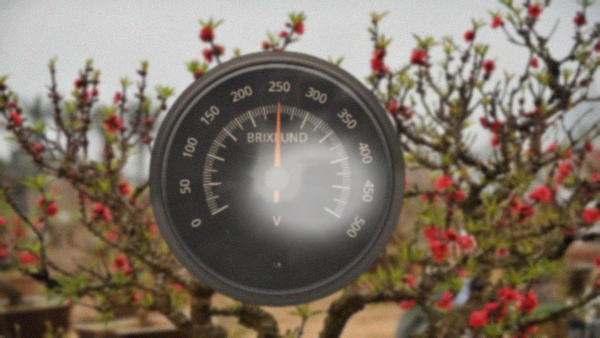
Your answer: 250 V
